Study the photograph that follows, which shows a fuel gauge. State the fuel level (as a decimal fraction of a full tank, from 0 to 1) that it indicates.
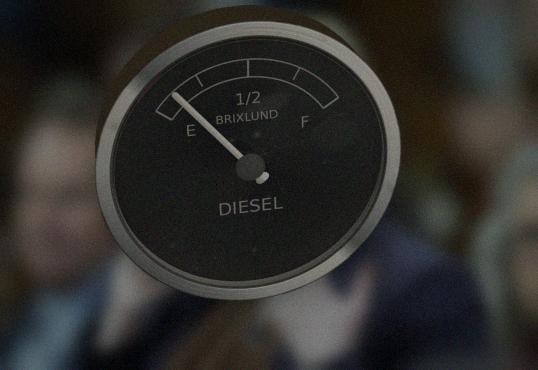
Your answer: 0.125
